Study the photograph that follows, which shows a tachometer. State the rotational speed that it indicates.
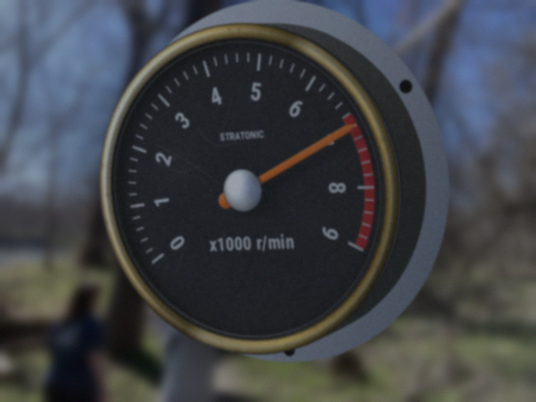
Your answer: 7000 rpm
